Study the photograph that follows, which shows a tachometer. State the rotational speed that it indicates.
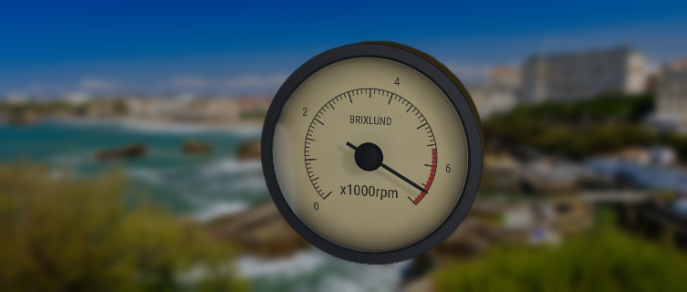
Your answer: 6600 rpm
